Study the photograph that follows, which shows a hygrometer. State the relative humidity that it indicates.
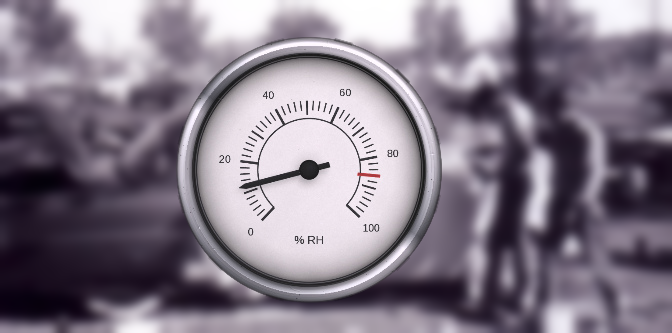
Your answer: 12 %
